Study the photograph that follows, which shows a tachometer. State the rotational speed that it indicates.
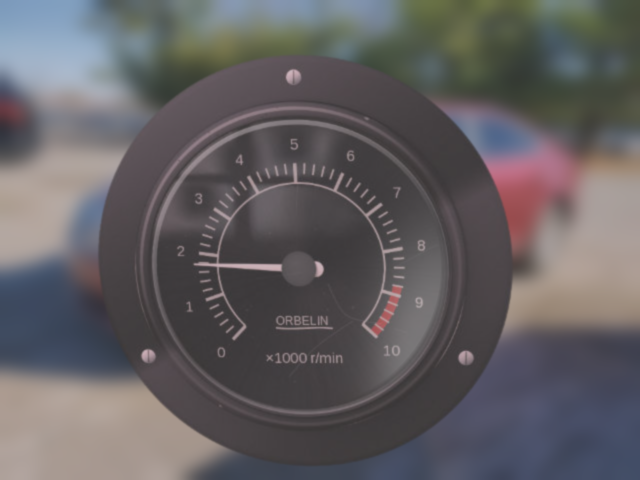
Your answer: 1800 rpm
